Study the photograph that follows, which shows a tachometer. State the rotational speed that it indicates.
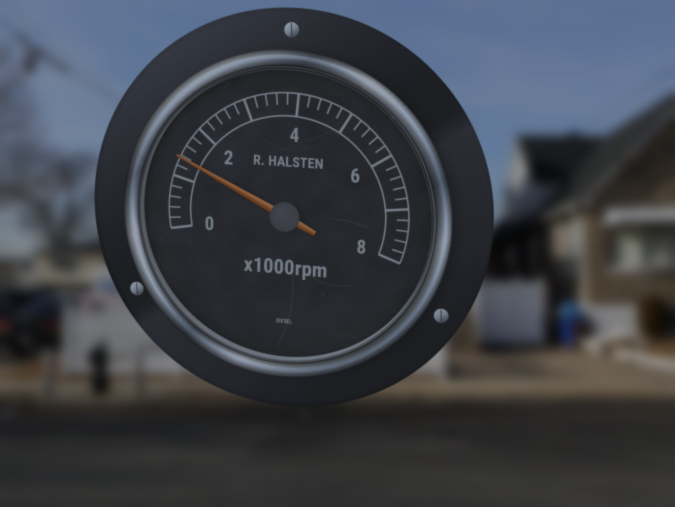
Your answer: 1400 rpm
